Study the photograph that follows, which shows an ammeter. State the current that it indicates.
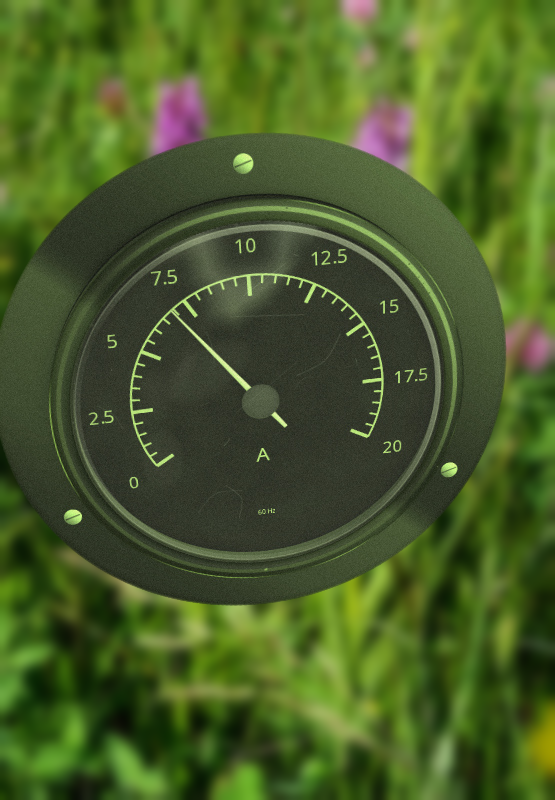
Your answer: 7 A
